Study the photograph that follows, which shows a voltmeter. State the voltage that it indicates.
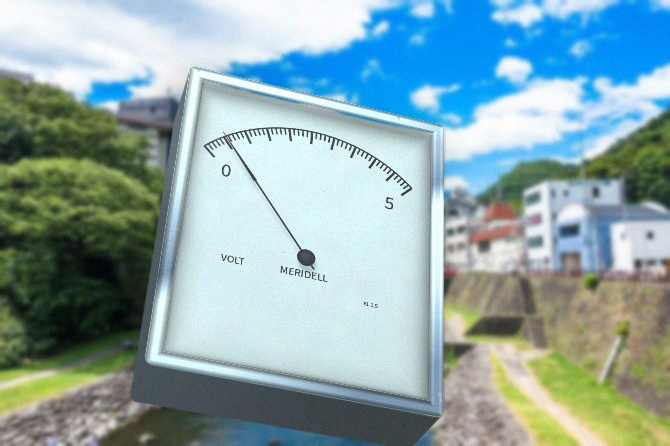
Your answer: 0.5 V
